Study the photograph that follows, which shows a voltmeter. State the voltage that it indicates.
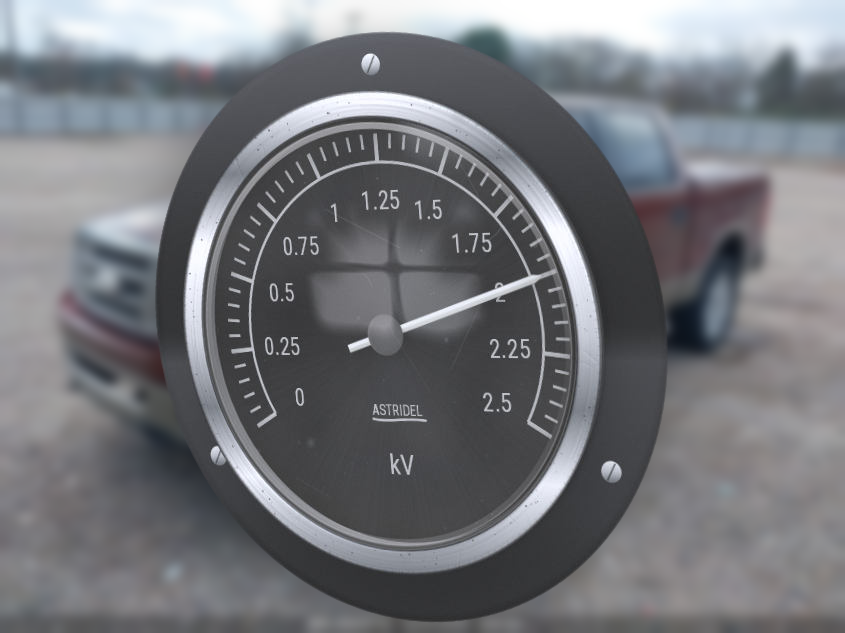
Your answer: 2 kV
